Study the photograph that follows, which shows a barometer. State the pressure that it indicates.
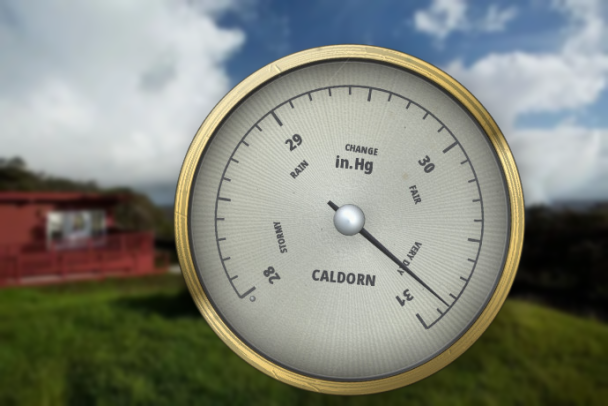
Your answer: 30.85 inHg
